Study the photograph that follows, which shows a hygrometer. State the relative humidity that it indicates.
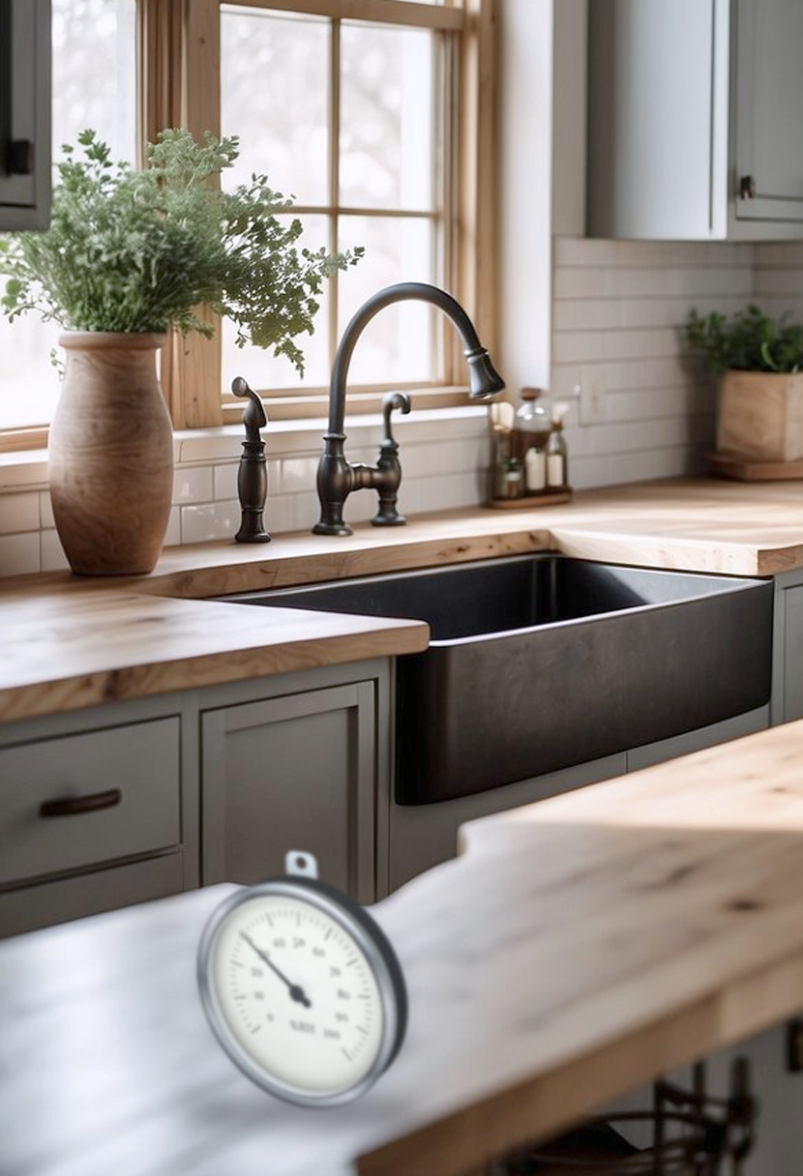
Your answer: 30 %
